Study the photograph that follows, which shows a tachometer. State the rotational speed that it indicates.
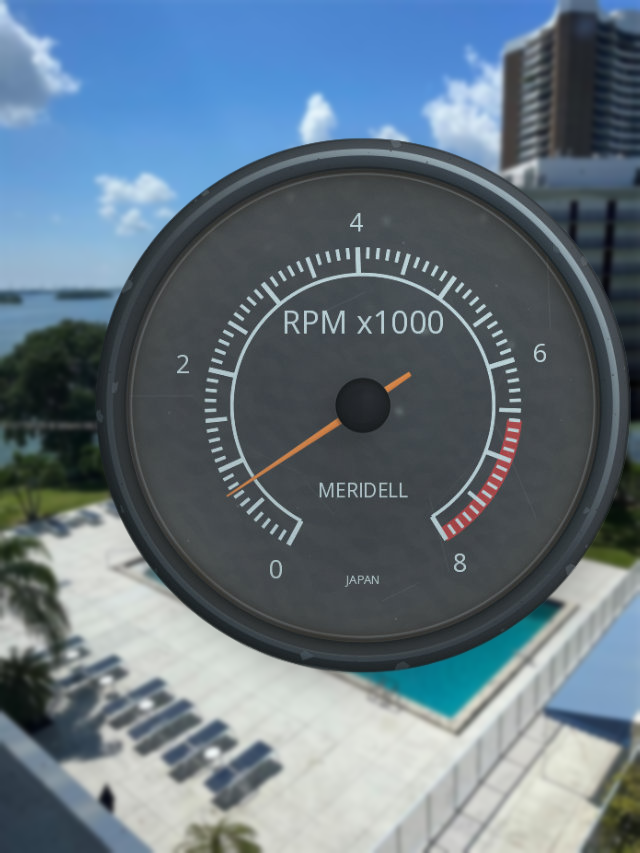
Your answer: 750 rpm
